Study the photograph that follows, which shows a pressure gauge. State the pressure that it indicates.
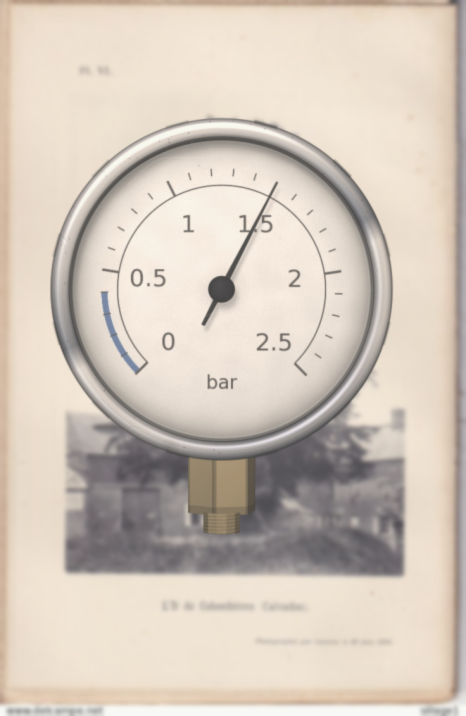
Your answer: 1.5 bar
